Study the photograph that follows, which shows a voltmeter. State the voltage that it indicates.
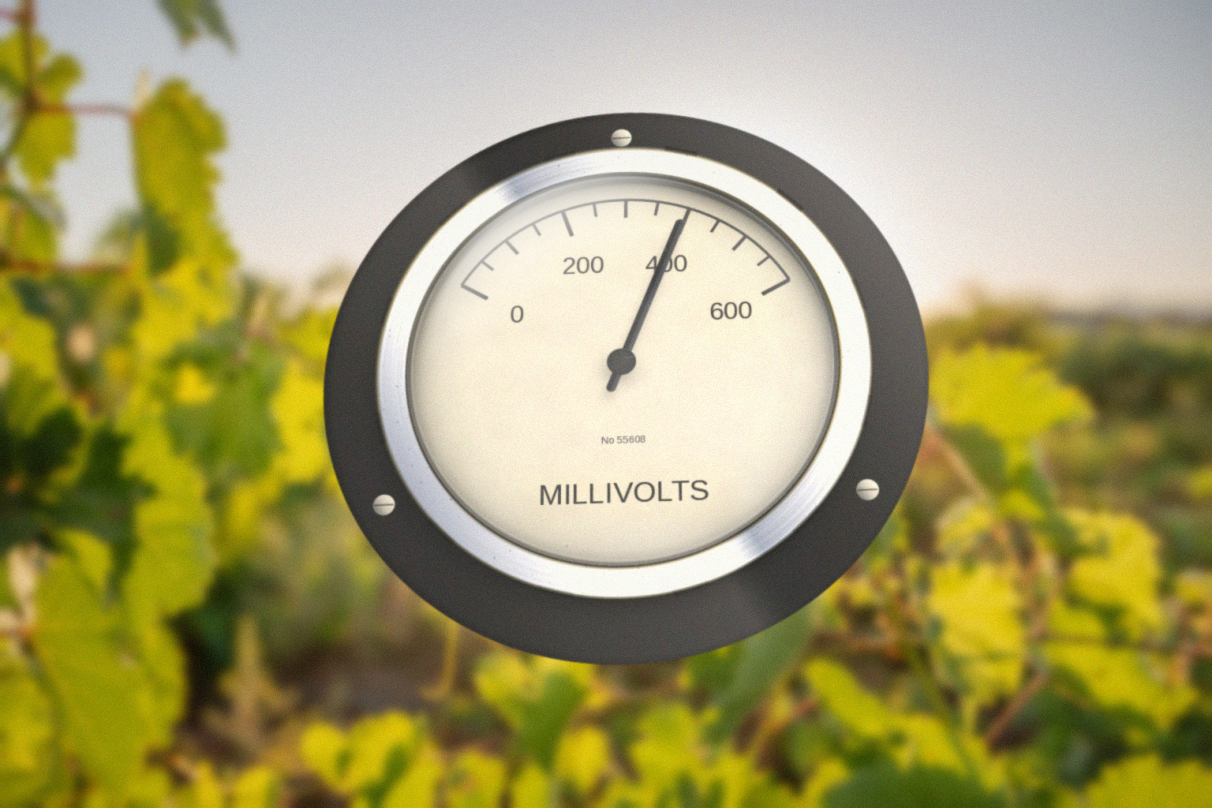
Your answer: 400 mV
